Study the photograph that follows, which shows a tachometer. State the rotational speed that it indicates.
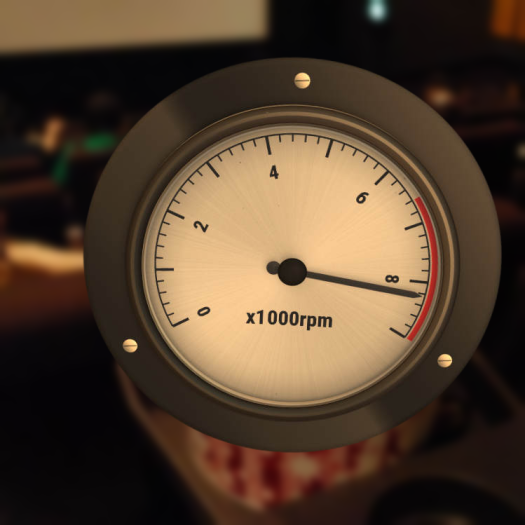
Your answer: 8200 rpm
